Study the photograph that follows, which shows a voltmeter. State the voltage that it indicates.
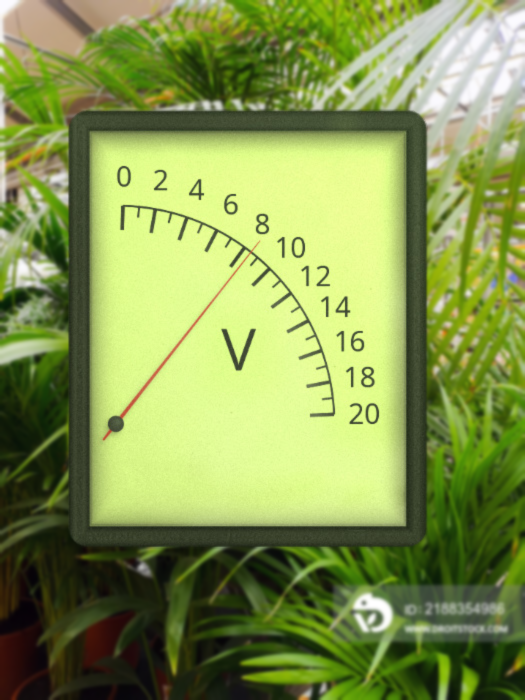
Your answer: 8.5 V
